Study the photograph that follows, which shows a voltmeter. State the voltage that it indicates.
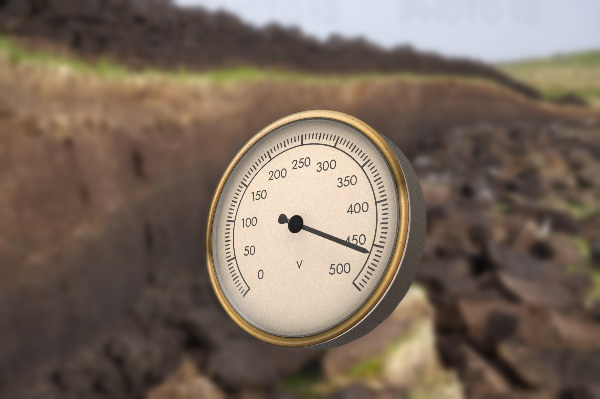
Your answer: 460 V
